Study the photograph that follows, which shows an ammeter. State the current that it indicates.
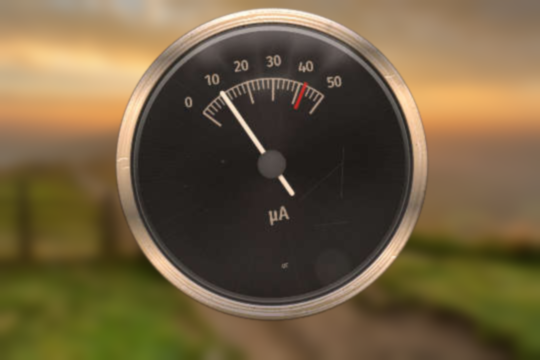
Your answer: 10 µA
